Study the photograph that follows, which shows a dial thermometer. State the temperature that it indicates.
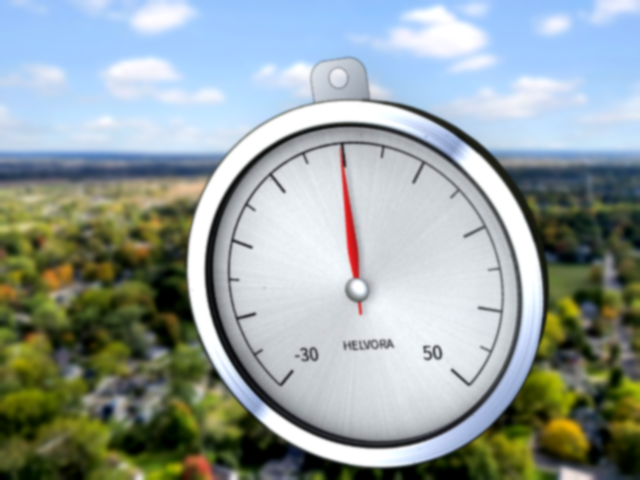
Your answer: 10 °C
